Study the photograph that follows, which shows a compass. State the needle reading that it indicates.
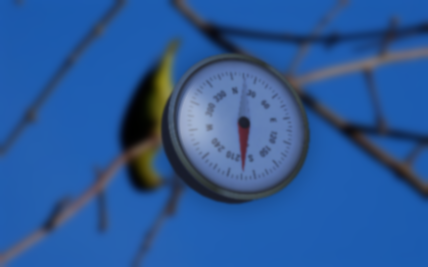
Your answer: 195 °
